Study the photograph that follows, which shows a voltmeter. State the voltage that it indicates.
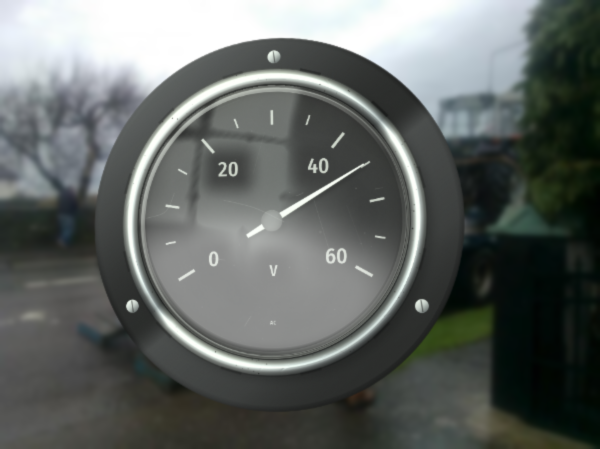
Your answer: 45 V
